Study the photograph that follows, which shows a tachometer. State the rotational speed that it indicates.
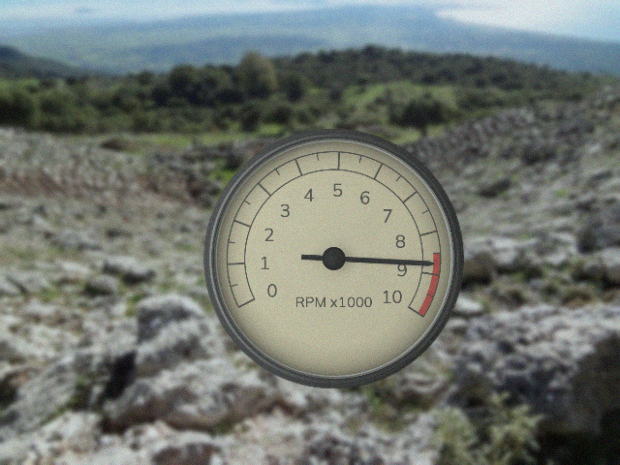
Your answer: 8750 rpm
